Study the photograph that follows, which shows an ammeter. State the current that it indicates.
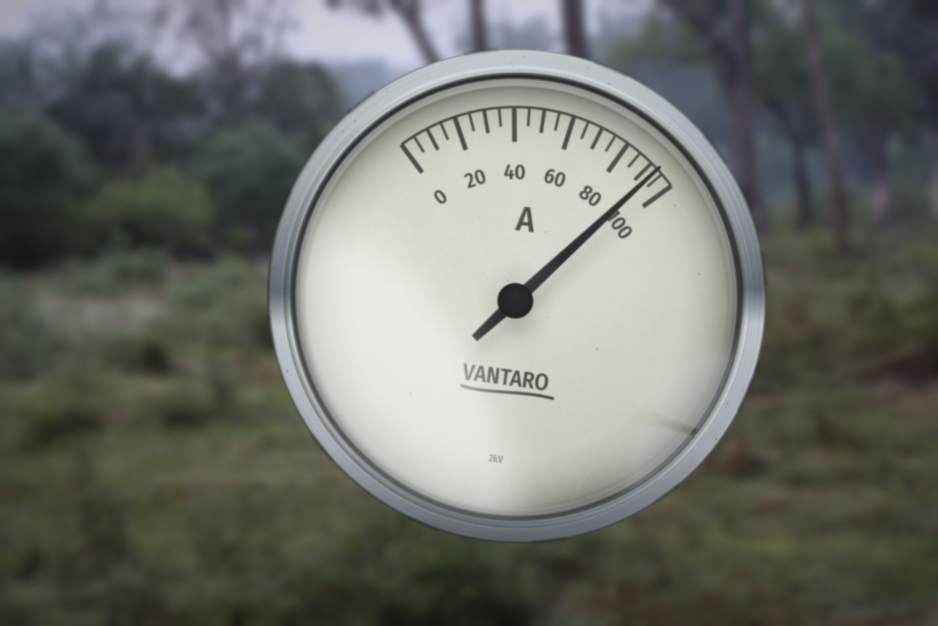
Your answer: 92.5 A
